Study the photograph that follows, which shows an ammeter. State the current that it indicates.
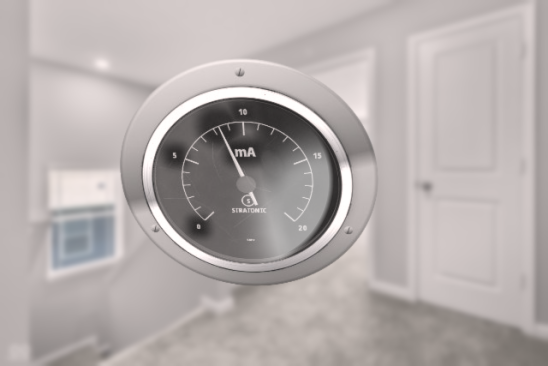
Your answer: 8.5 mA
